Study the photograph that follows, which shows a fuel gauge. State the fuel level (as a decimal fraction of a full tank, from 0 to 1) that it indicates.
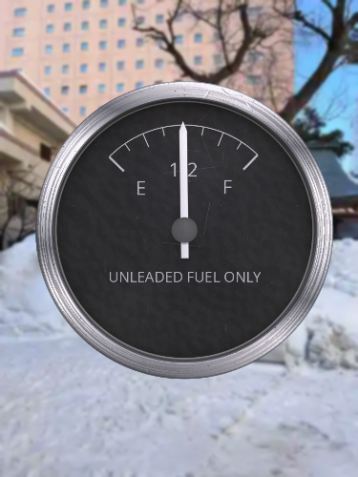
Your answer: 0.5
